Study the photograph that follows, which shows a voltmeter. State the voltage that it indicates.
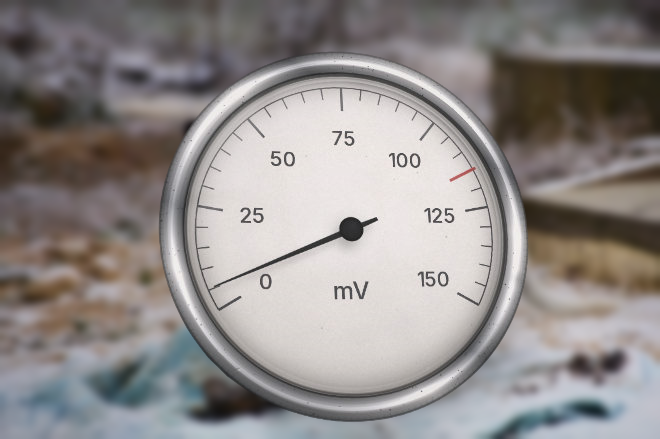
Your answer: 5 mV
